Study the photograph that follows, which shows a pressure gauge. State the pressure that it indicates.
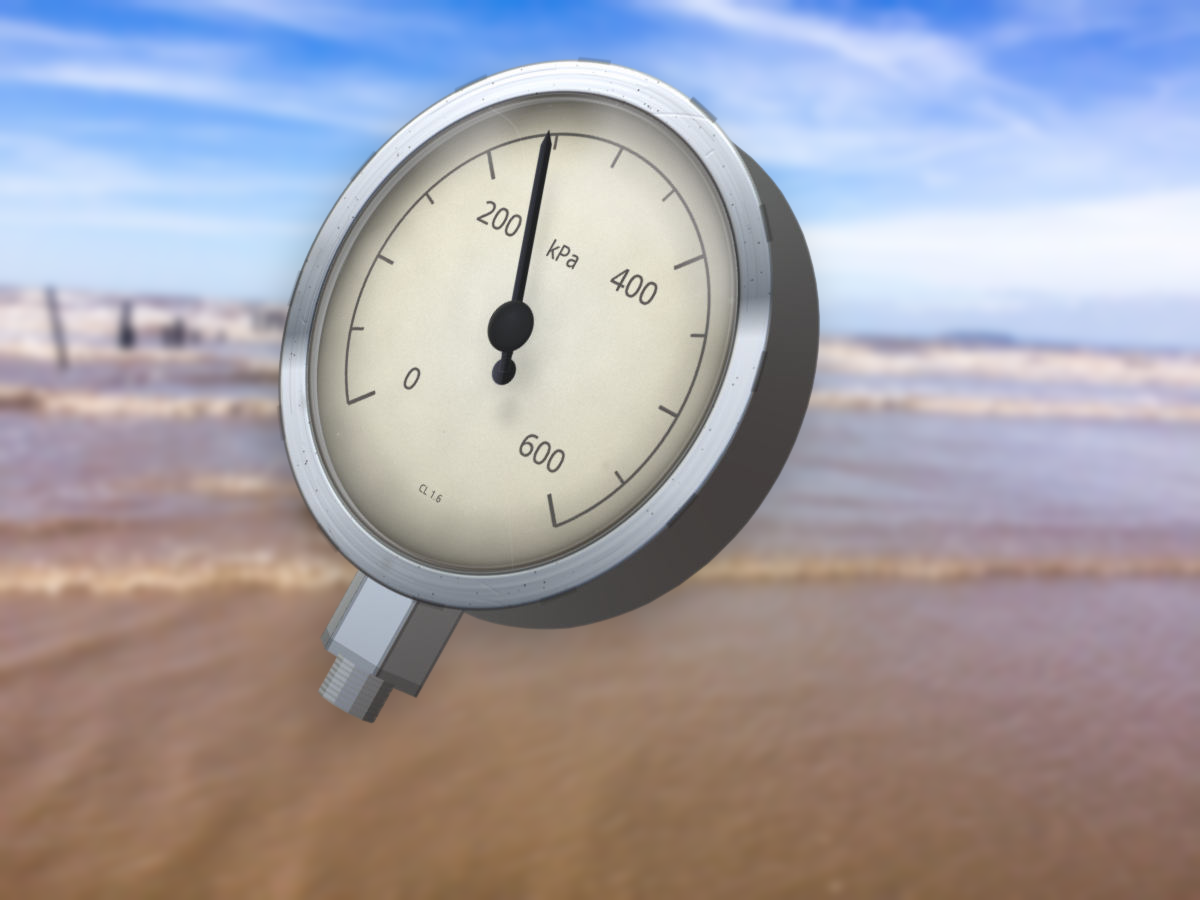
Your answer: 250 kPa
